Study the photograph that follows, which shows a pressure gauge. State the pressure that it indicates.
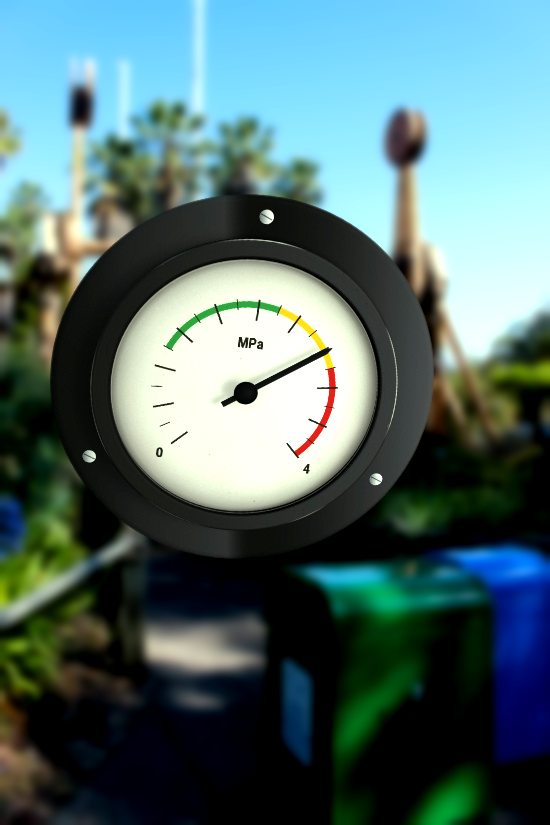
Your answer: 2.8 MPa
